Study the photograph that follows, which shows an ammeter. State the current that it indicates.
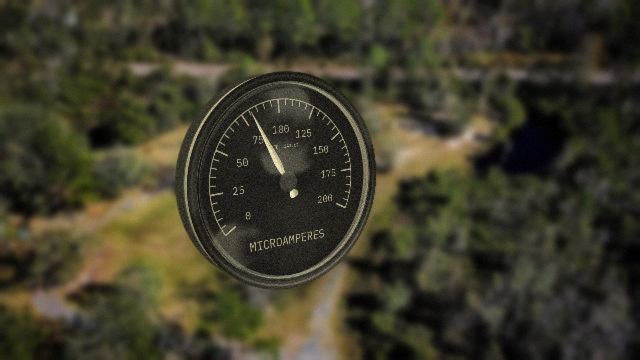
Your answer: 80 µA
